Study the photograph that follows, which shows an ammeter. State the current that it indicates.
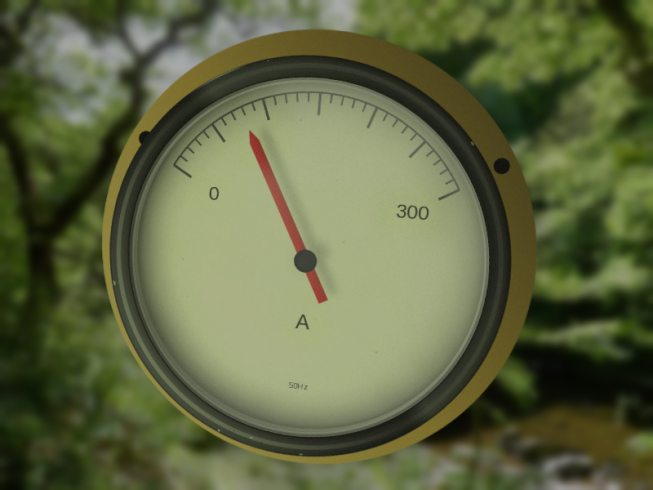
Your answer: 80 A
